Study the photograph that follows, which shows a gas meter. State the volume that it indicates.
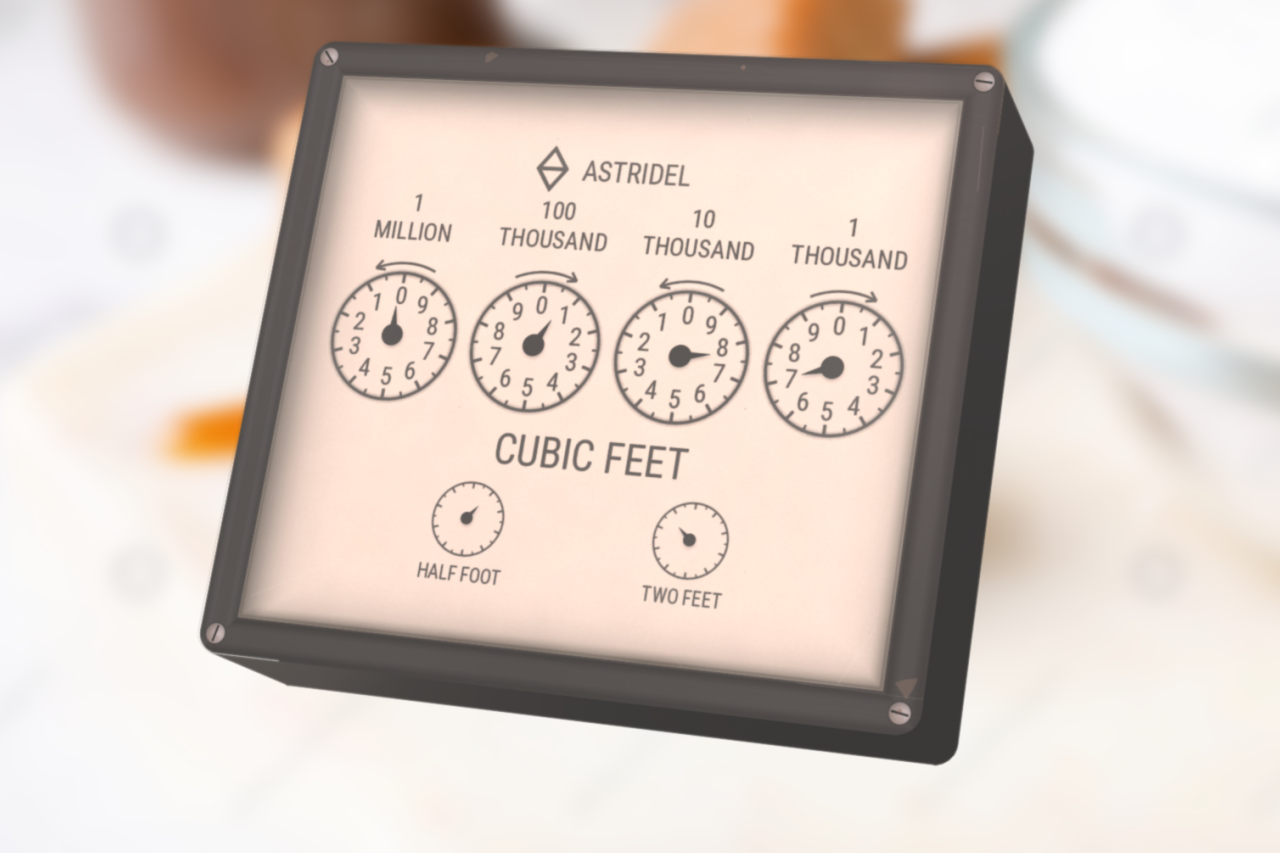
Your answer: 7700 ft³
